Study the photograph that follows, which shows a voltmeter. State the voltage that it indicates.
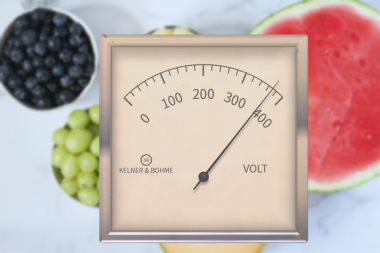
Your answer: 370 V
